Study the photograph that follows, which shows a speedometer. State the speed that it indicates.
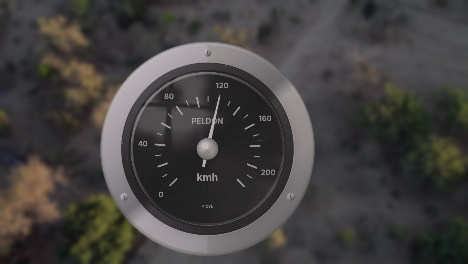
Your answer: 120 km/h
